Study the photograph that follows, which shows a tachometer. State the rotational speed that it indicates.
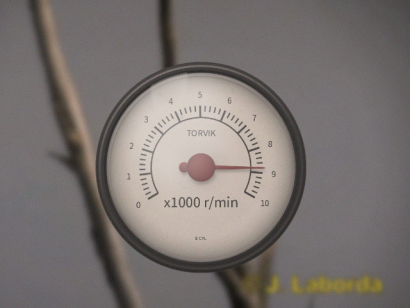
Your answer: 8800 rpm
